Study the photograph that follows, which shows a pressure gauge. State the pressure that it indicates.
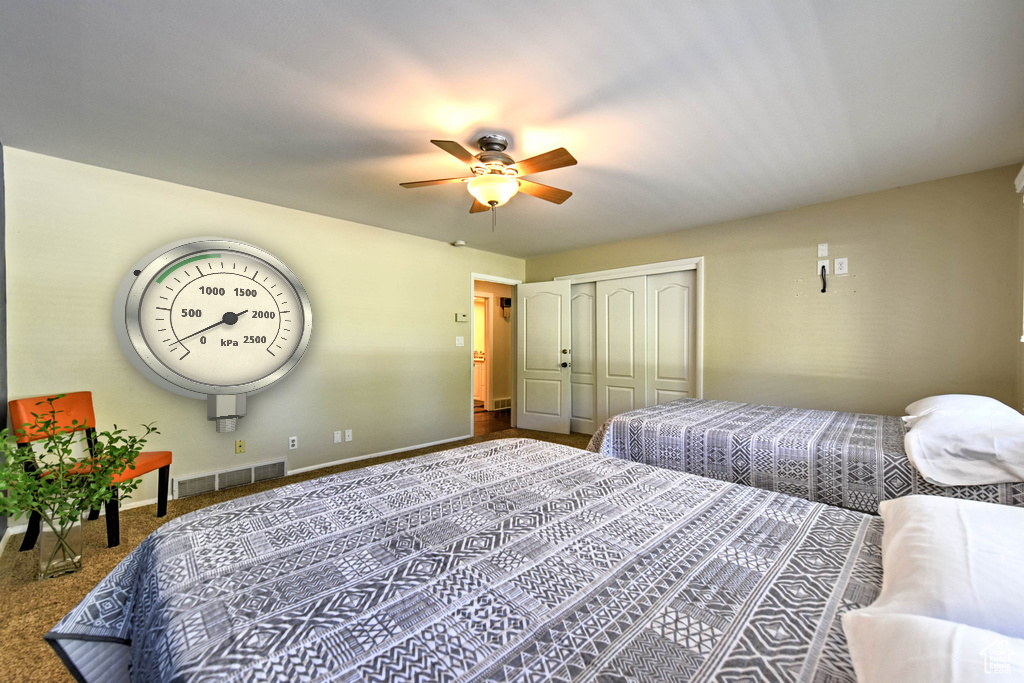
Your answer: 150 kPa
